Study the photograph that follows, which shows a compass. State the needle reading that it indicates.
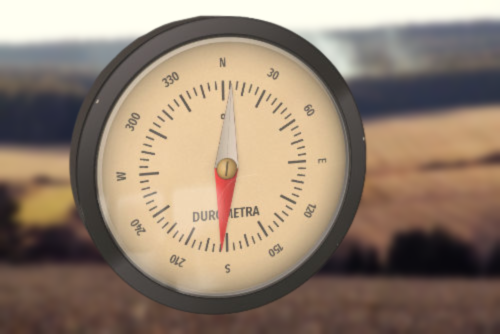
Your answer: 185 °
